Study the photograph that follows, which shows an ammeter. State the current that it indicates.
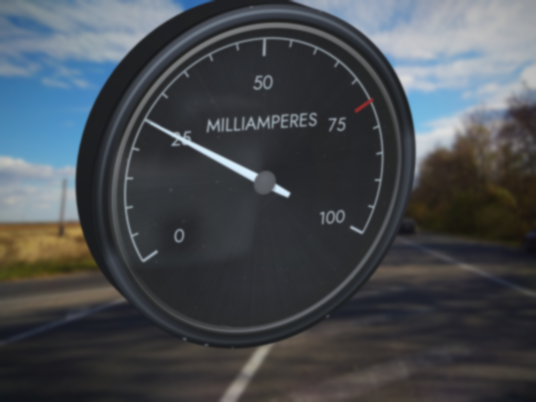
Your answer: 25 mA
